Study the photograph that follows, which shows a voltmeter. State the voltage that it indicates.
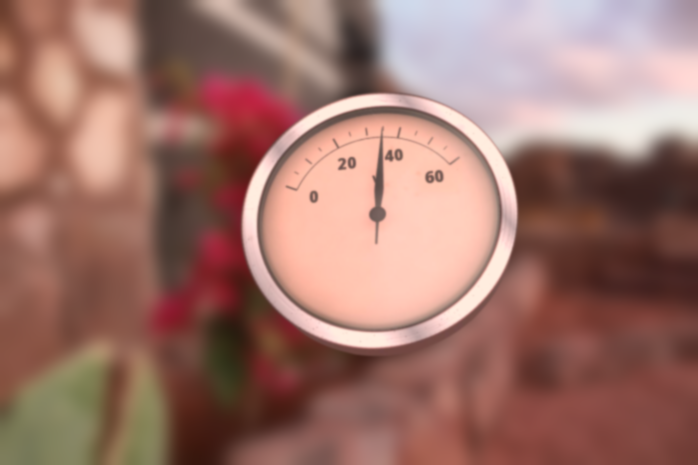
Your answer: 35 V
